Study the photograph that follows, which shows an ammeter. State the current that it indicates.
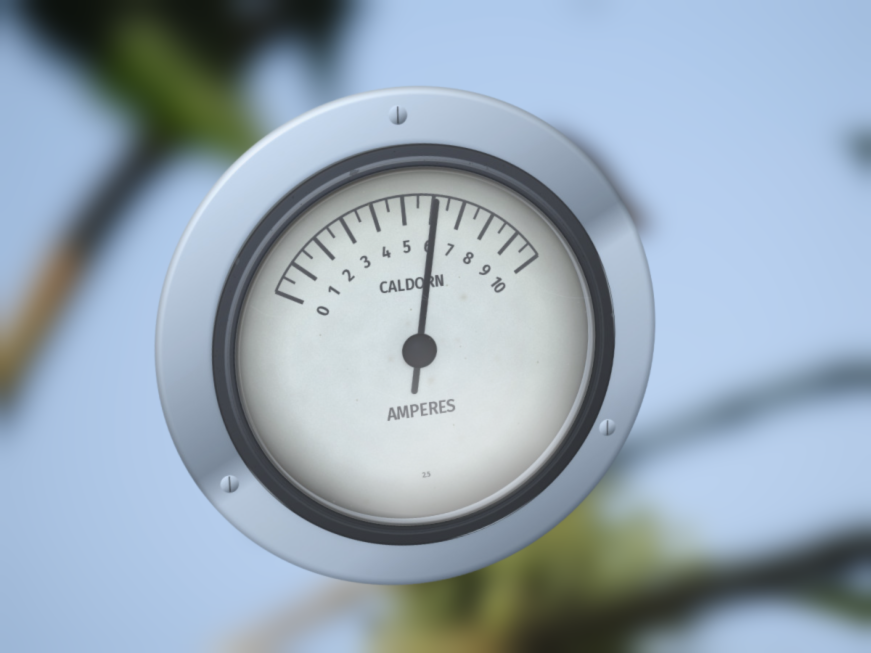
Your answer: 6 A
